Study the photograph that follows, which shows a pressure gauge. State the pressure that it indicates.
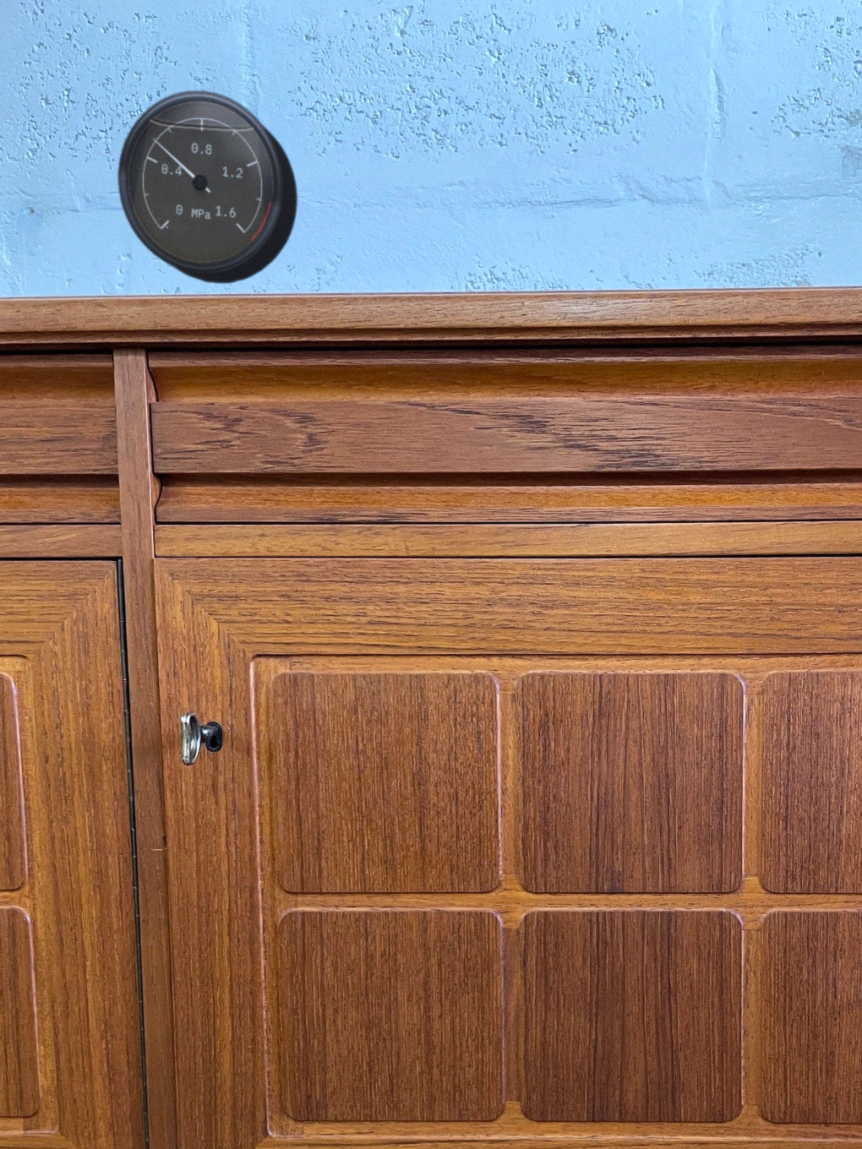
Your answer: 0.5 MPa
